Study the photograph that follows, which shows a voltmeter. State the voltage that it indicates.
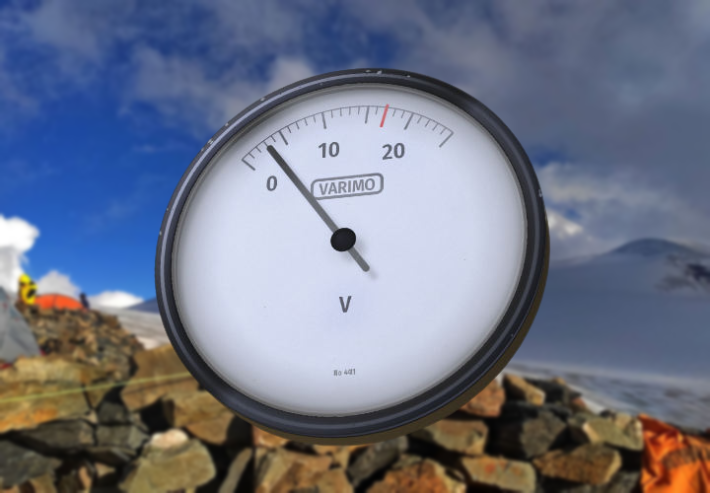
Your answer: 3 V
